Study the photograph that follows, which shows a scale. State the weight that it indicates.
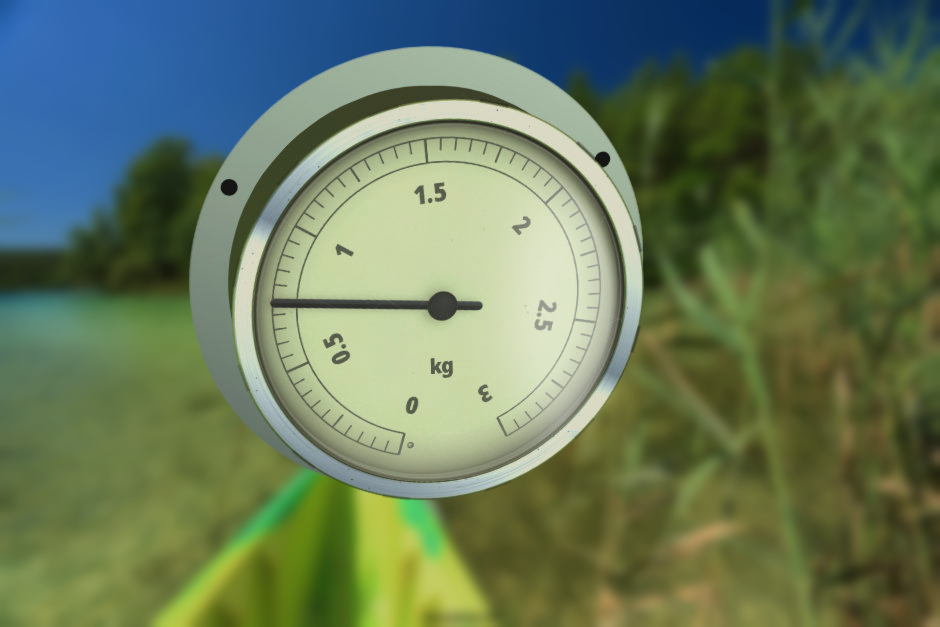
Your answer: 0.75 kg
